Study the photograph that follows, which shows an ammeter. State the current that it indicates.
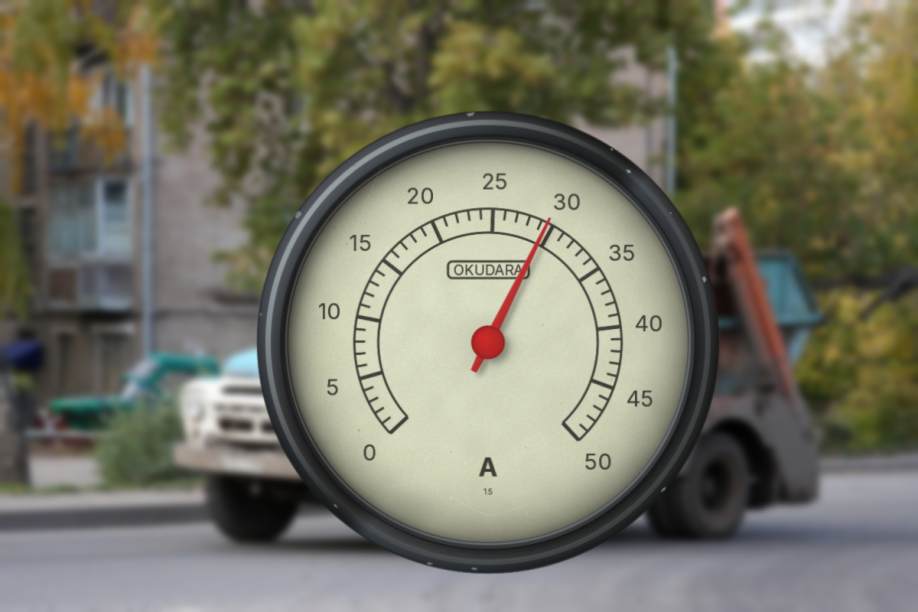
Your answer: 29.5 A
